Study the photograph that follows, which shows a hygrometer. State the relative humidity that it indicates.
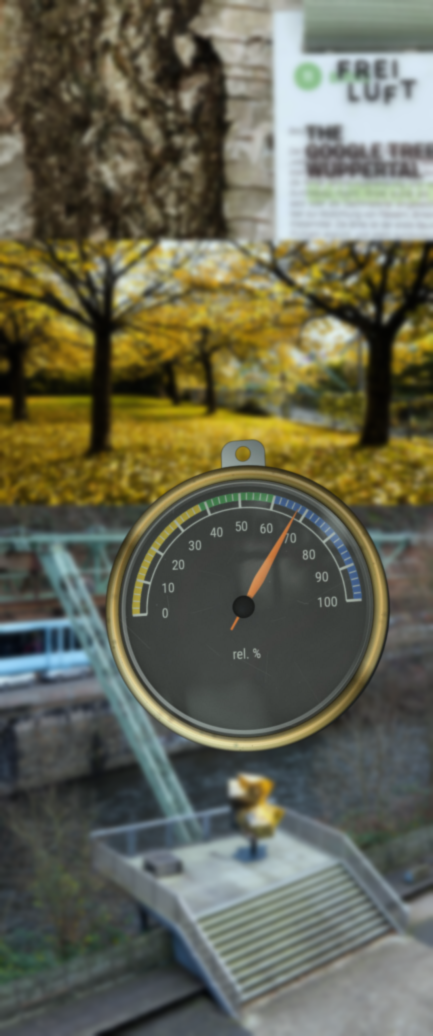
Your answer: 68 %
